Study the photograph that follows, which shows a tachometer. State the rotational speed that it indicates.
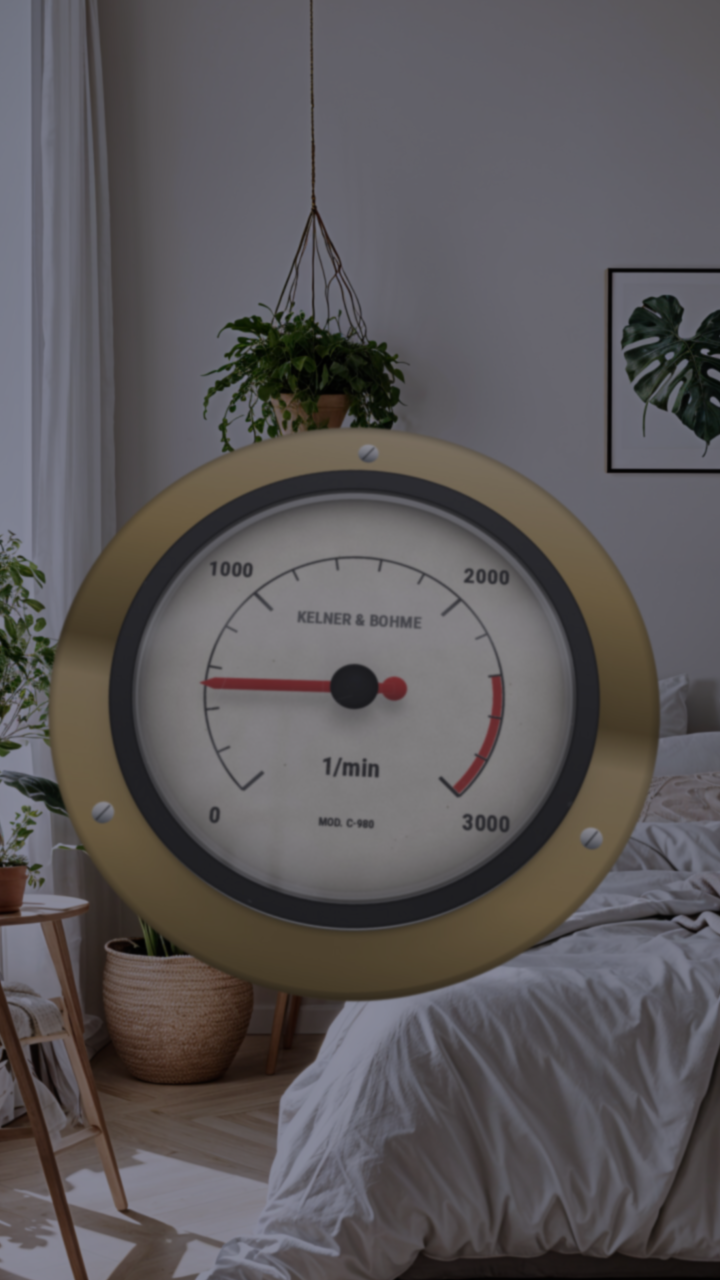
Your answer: 500 rpm
